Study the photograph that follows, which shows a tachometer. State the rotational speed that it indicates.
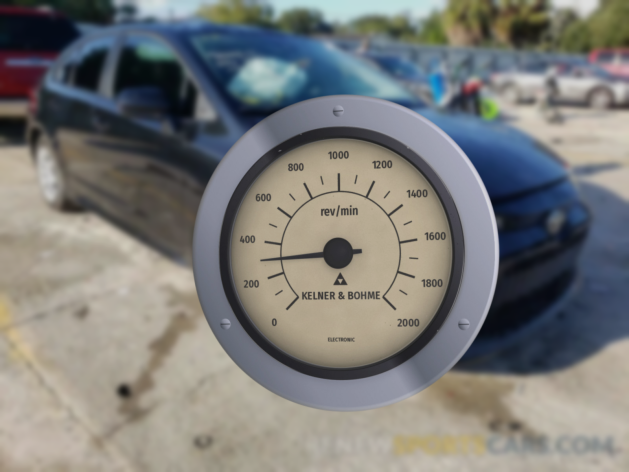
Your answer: 300 rpm
